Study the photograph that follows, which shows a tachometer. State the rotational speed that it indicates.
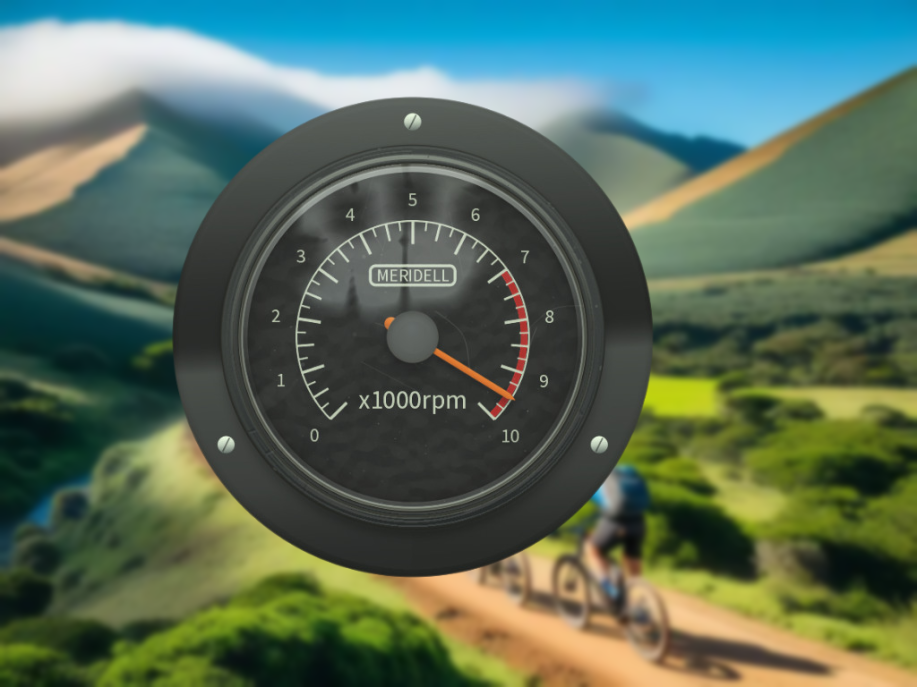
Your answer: 9500 rpm
